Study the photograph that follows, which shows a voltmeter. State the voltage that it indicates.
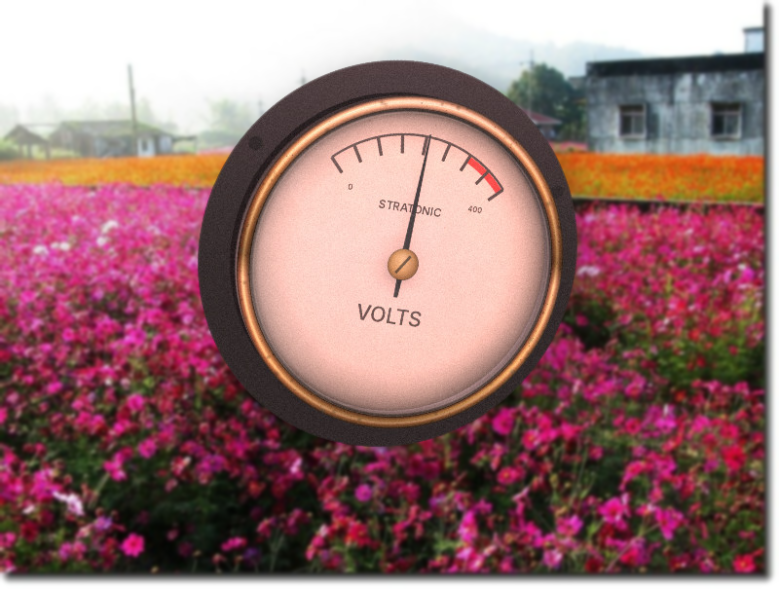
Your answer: 200 V
